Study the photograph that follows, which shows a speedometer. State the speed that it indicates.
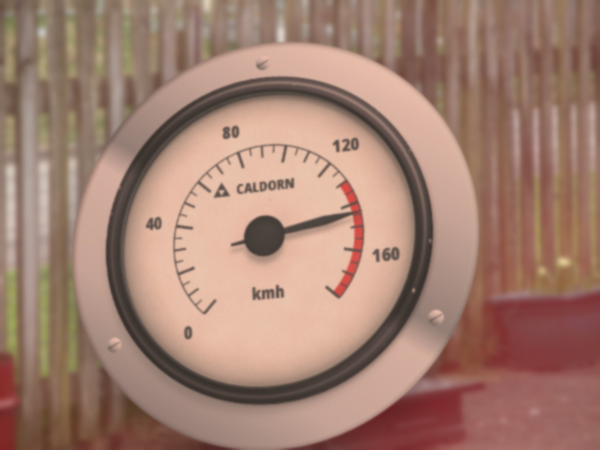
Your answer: 145 km/h
